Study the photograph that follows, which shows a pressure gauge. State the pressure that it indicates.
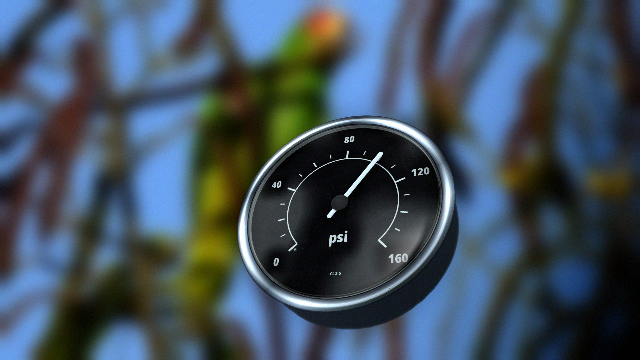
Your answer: 100 psi
